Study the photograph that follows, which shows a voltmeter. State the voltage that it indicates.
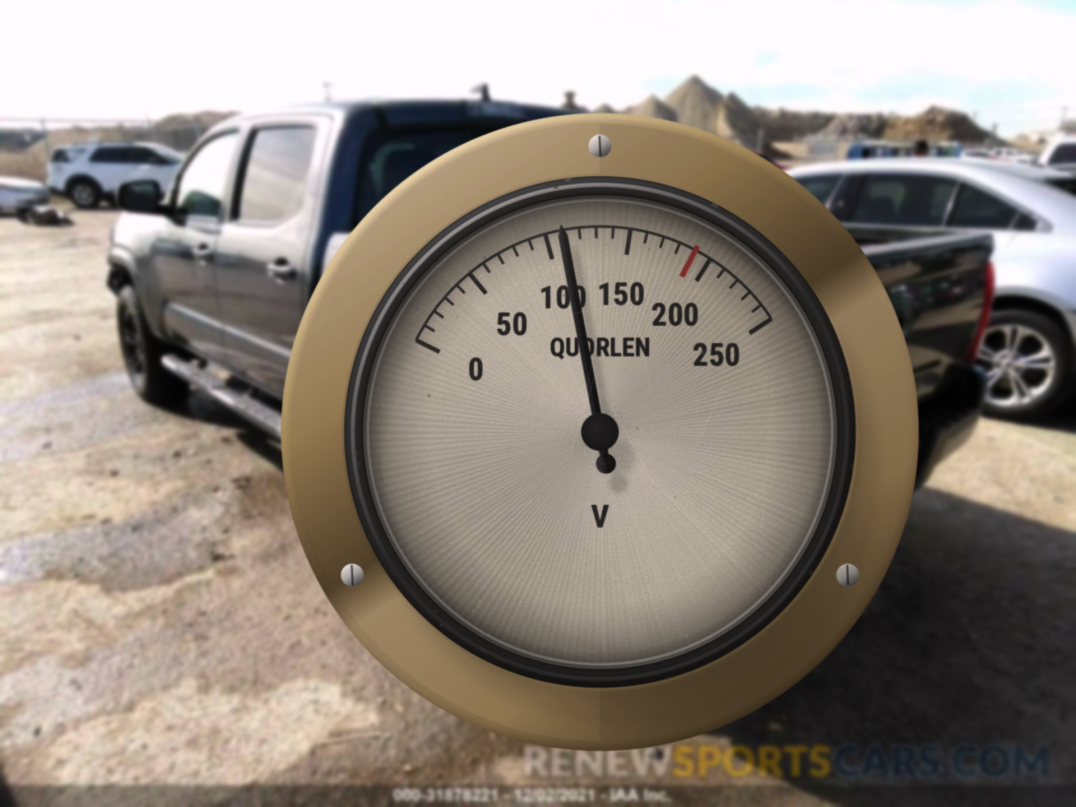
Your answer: 110 V
